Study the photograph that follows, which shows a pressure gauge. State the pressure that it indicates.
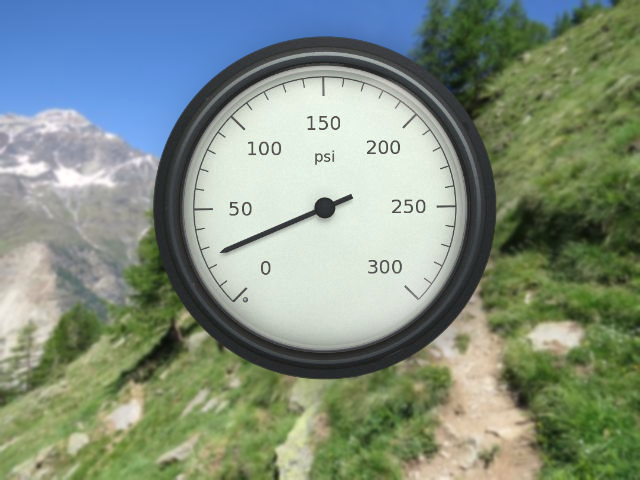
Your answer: 25 psi
